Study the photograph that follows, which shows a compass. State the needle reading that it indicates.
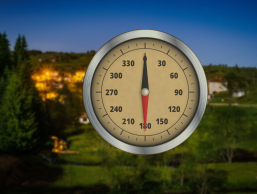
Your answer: 180 °
